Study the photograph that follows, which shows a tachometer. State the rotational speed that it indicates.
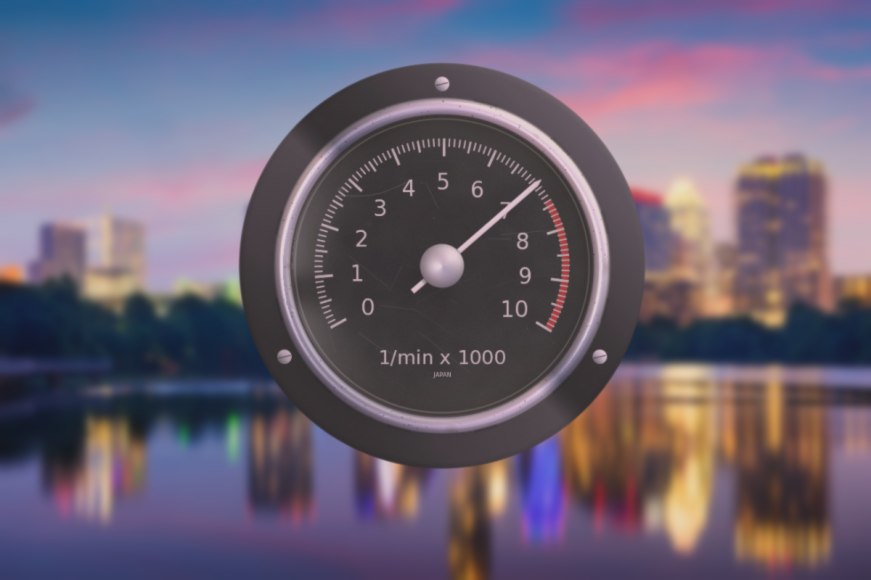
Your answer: 7000 rpm
